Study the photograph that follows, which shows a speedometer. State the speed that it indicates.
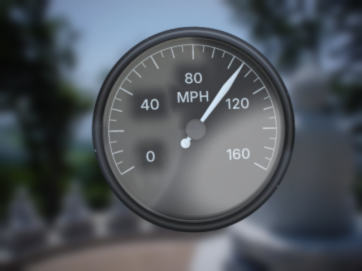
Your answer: 105 mph
